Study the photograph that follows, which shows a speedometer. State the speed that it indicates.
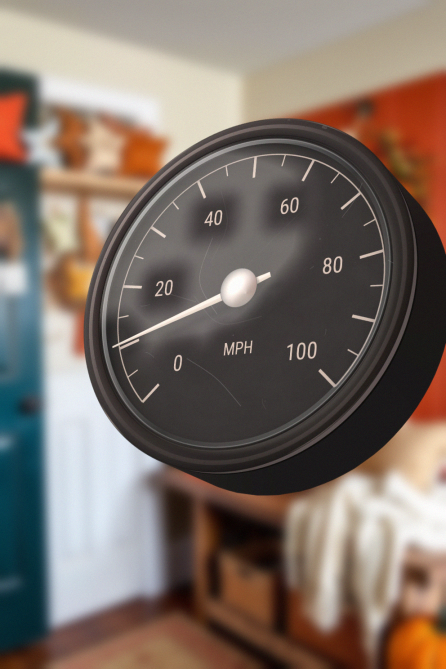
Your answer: 10 mph
